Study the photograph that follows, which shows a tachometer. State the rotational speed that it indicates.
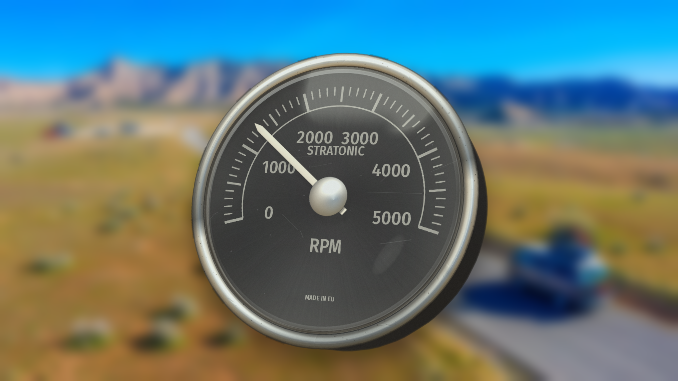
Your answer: 1300 rpm
